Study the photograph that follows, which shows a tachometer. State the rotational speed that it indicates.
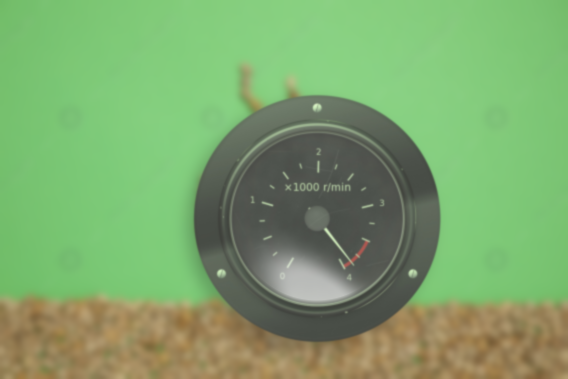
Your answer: 3875 rpm
